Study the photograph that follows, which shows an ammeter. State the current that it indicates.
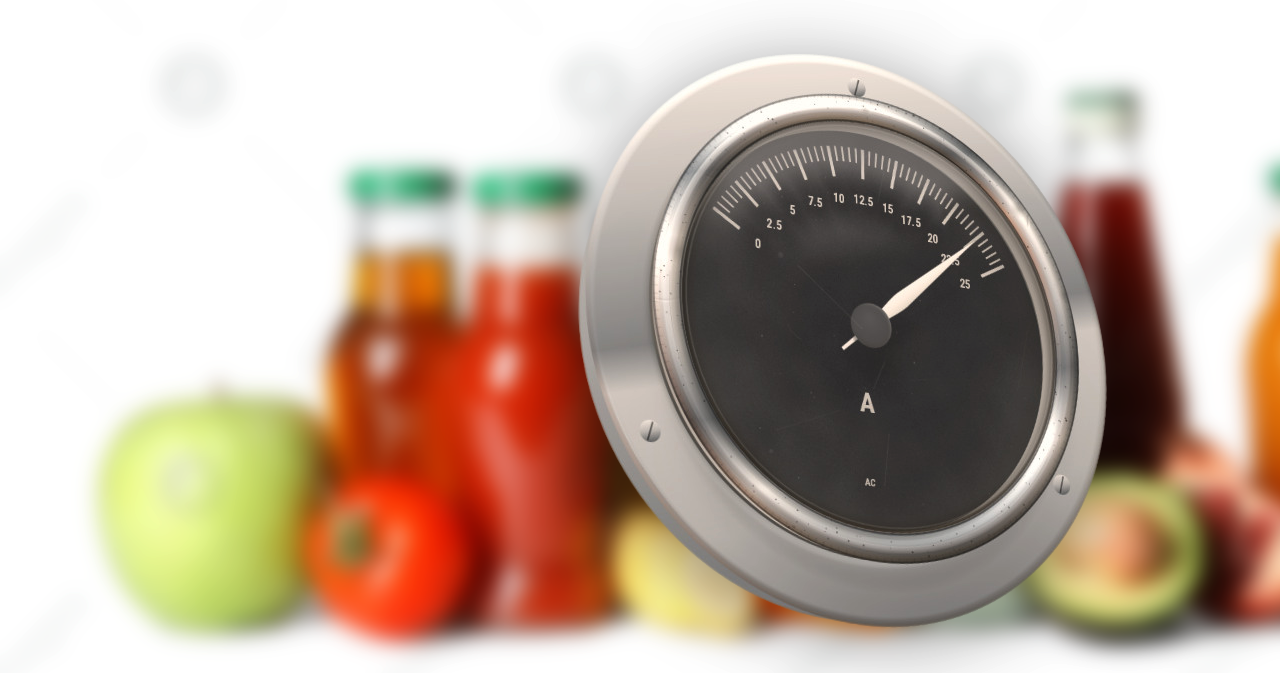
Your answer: 22.5 A
